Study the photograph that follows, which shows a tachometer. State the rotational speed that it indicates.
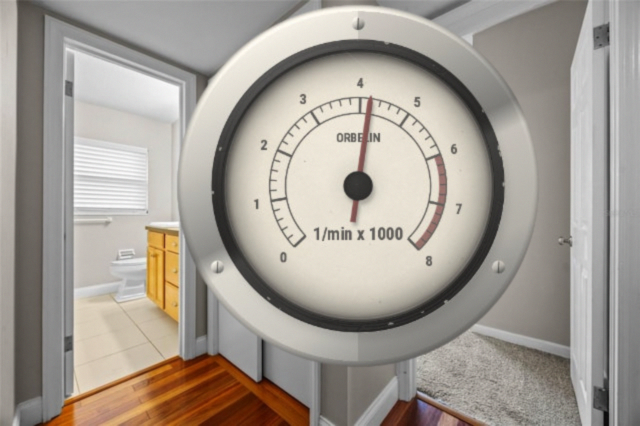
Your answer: 4200 rpm
